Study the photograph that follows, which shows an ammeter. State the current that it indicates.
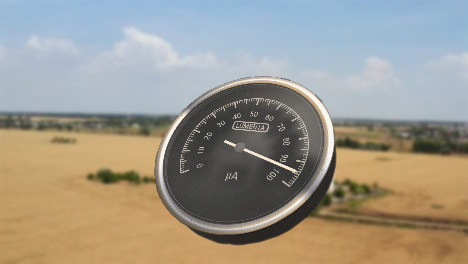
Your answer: 95 µA
